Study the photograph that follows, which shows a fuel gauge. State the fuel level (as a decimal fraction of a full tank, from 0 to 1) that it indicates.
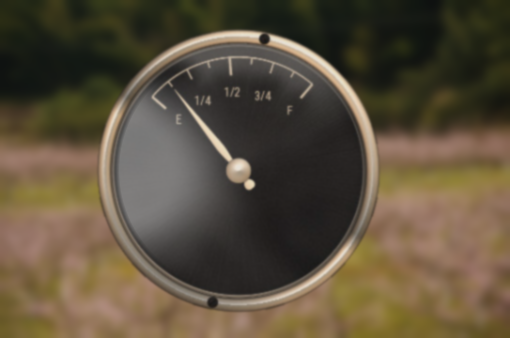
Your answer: 0.125
